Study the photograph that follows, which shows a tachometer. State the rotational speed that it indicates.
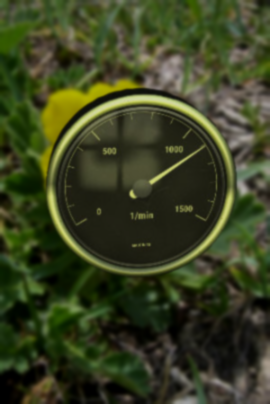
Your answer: 1100 rpm
